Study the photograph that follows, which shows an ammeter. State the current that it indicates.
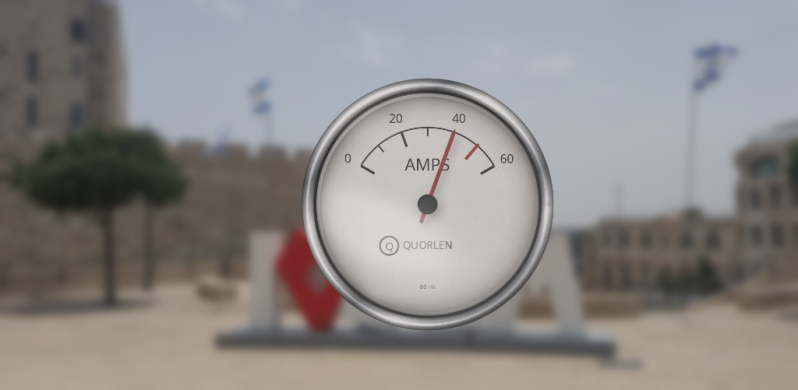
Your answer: 40 A
